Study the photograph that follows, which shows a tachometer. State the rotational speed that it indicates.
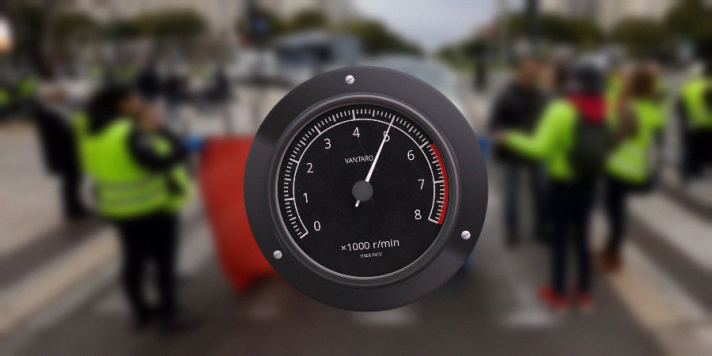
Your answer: 5000 rpm
